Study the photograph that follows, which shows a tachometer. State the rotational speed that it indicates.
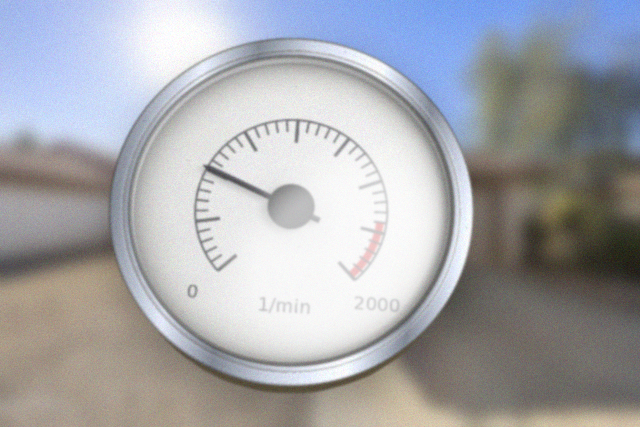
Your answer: 500 rpm
